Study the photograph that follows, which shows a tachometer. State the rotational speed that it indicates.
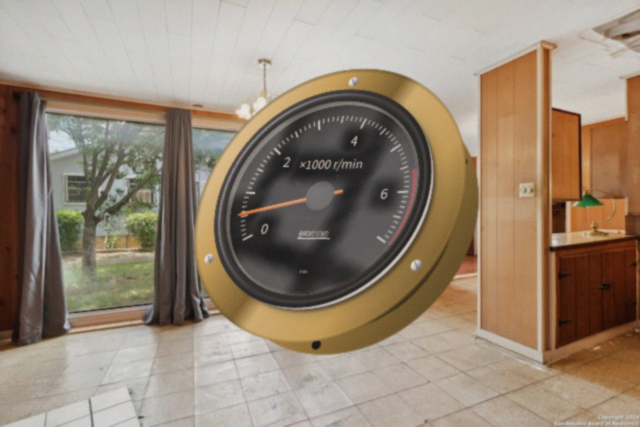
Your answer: 500 rpm
